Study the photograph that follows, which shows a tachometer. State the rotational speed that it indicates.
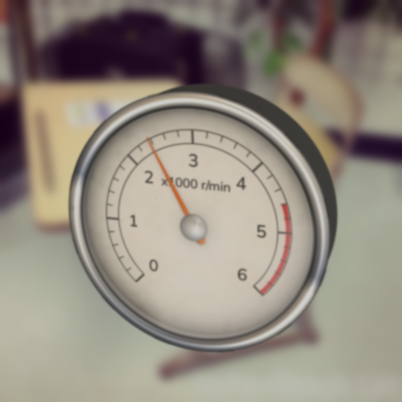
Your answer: 2400 rpm
